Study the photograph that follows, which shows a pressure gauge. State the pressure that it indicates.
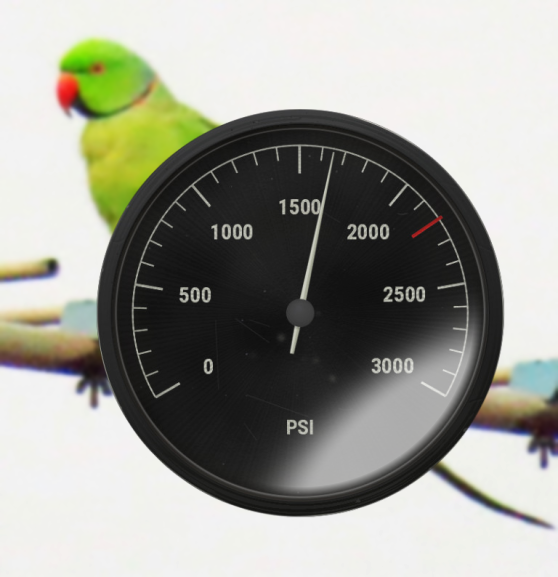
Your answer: 1650 psi
